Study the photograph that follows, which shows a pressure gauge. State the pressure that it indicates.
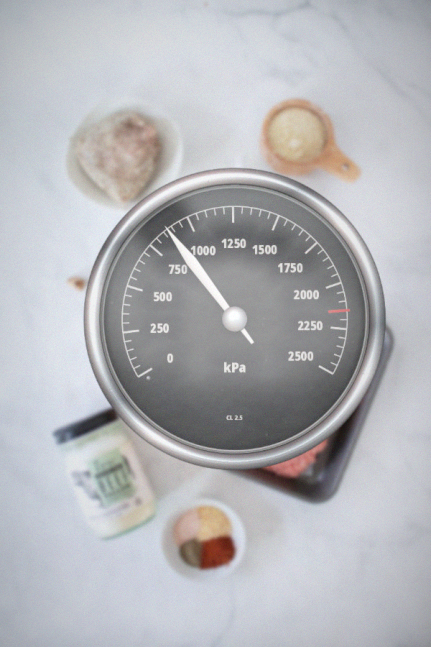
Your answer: 875 kPa
